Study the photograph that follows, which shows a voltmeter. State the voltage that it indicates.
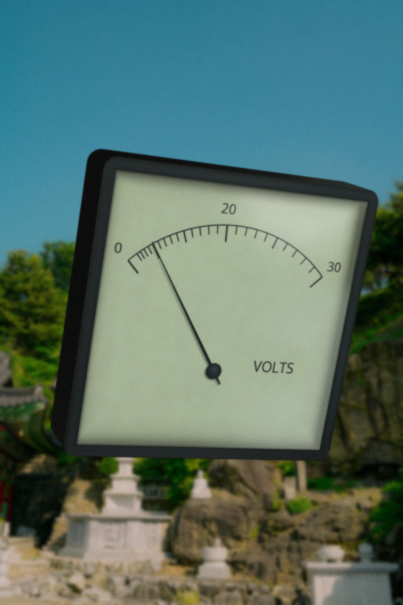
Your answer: 10 V
